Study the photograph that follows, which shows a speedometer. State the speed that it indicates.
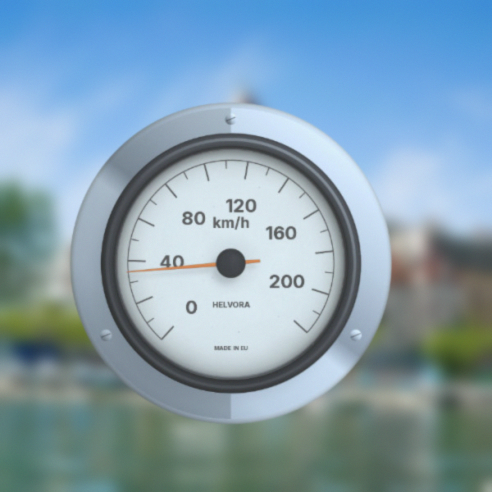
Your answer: 35 km/h
